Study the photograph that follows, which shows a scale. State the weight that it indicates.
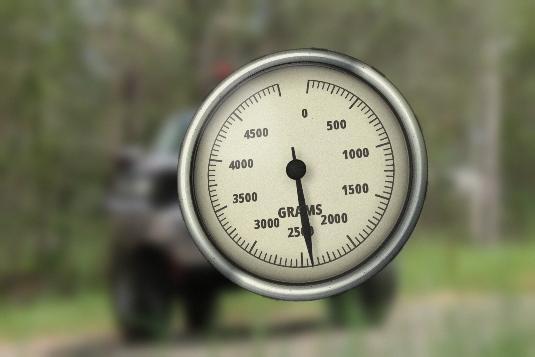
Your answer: 2400 g
